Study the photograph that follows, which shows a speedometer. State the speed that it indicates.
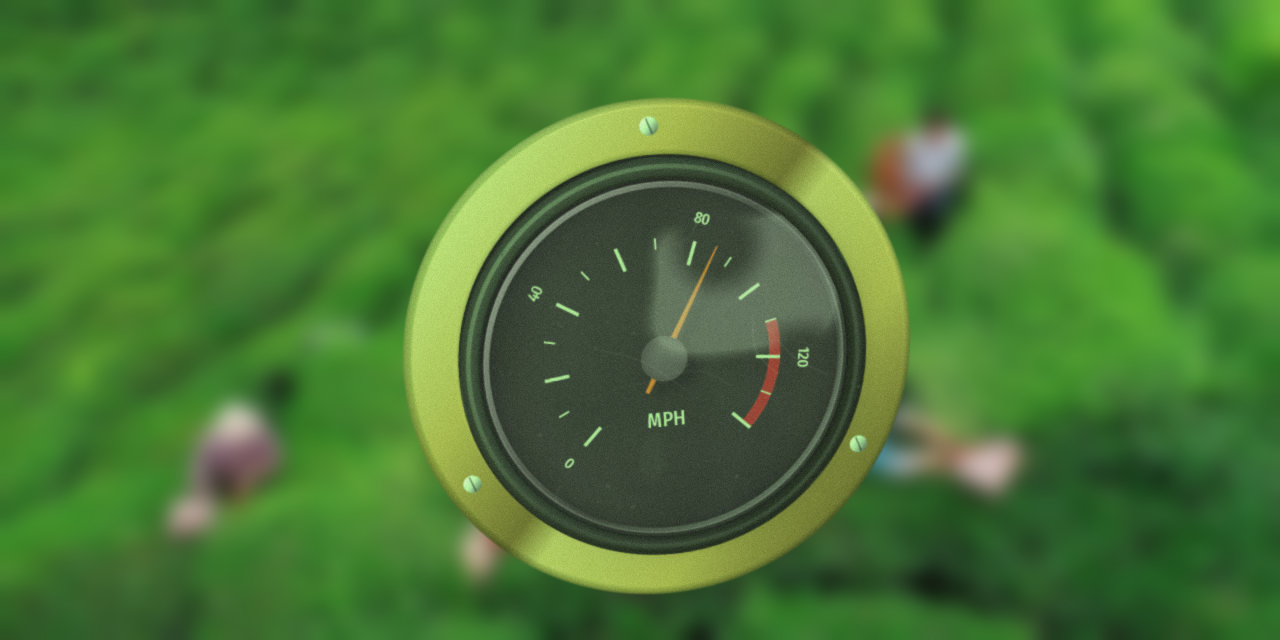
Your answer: 85 mph
